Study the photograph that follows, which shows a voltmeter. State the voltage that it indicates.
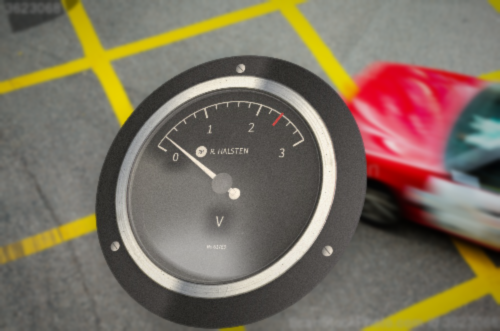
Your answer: 0.2 V
